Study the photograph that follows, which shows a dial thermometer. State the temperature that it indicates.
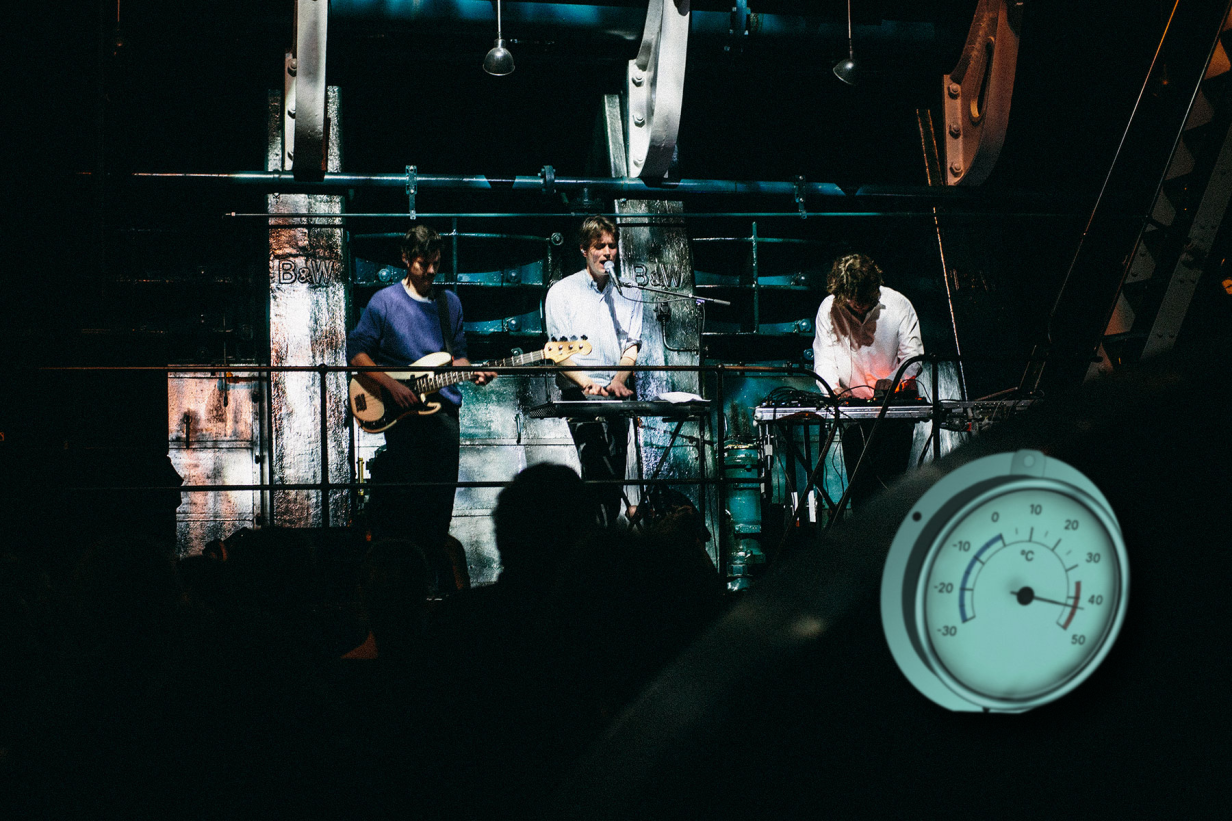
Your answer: 42.5 °C
